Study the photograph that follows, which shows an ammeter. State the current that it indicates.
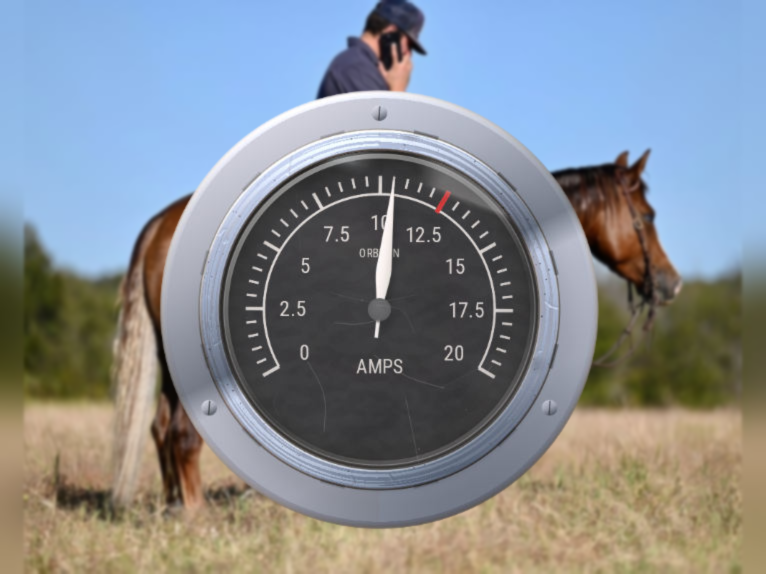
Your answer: 10.5 A
